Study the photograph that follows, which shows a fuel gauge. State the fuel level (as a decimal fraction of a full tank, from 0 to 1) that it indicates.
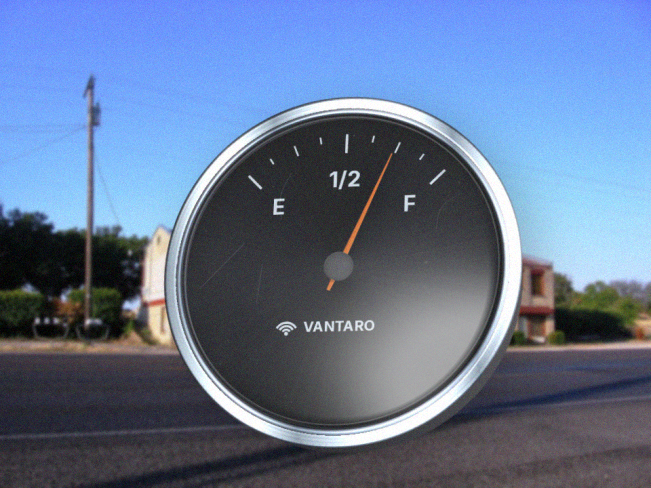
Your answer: 0.75
